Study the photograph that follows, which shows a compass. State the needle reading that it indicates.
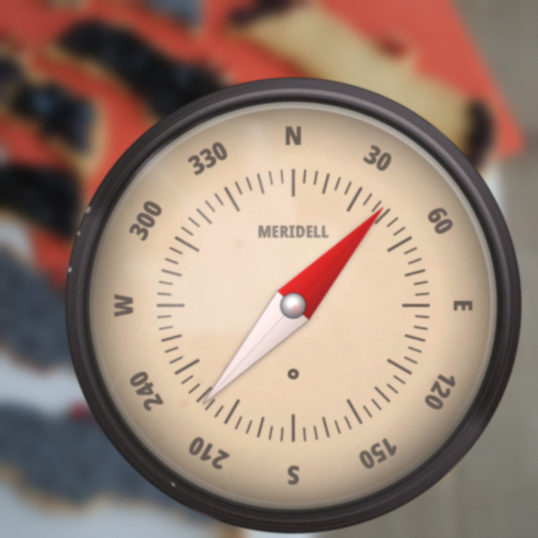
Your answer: 42.5 °
